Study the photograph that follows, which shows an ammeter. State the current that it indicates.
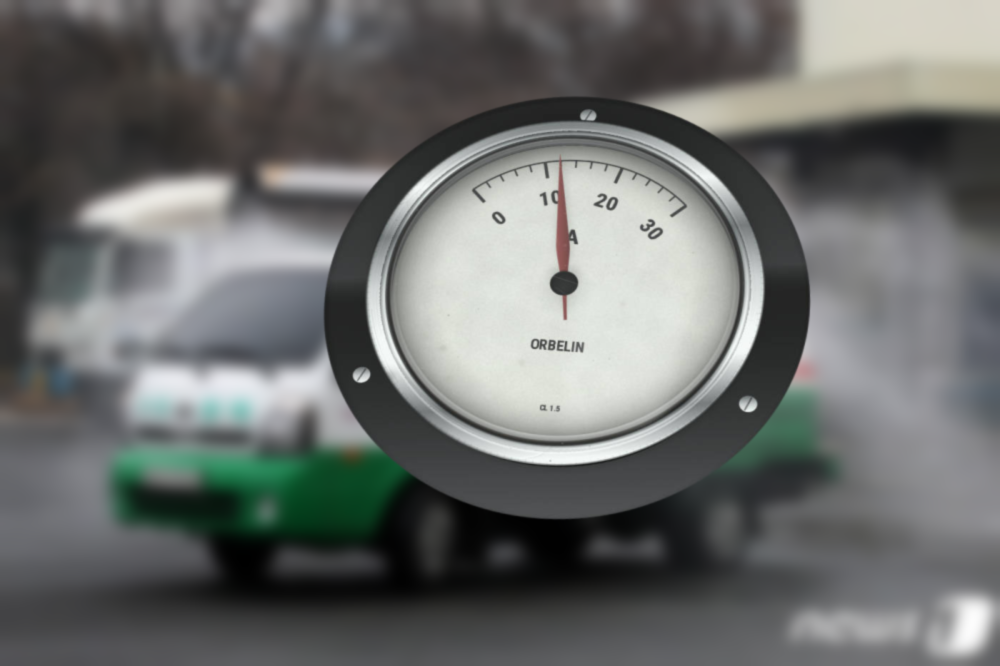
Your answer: 12 A
